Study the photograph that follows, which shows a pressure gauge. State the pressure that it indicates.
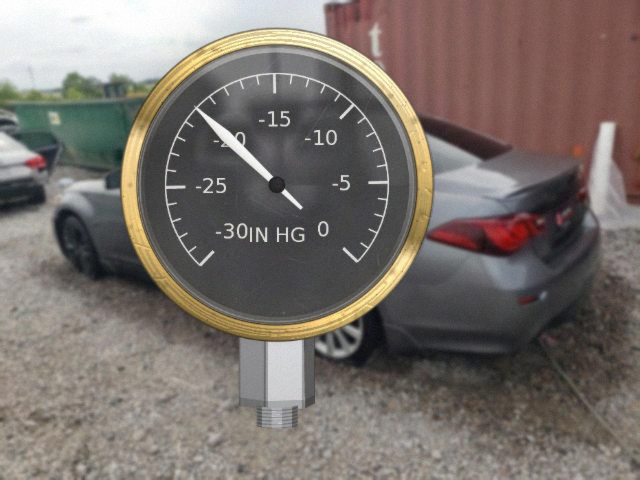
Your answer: -20 inHg
